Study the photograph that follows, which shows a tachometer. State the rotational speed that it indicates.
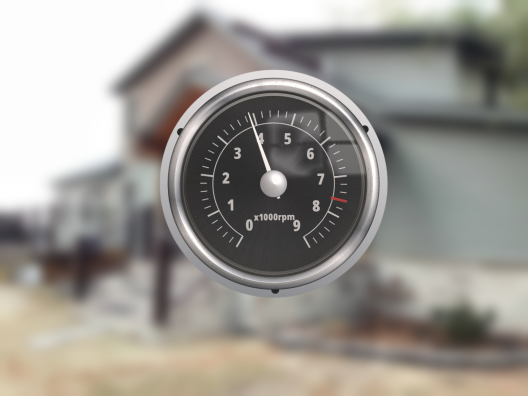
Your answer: 3900 rpm
